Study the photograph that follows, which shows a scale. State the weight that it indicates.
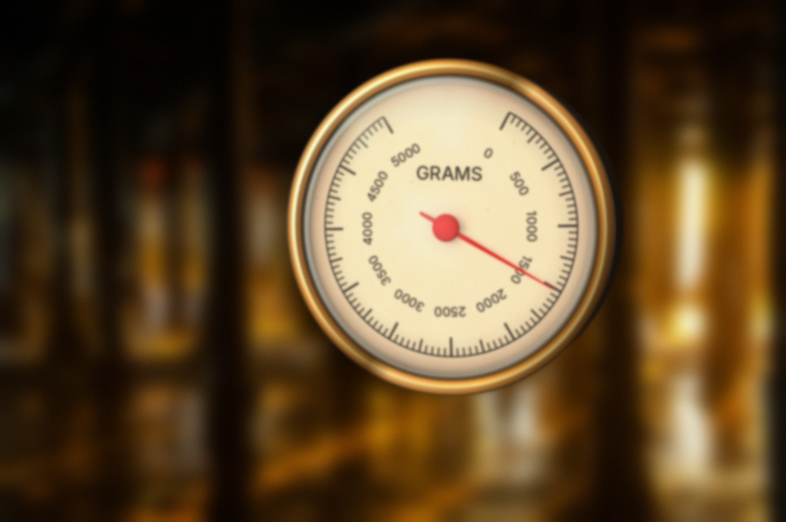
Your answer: 1500 g
